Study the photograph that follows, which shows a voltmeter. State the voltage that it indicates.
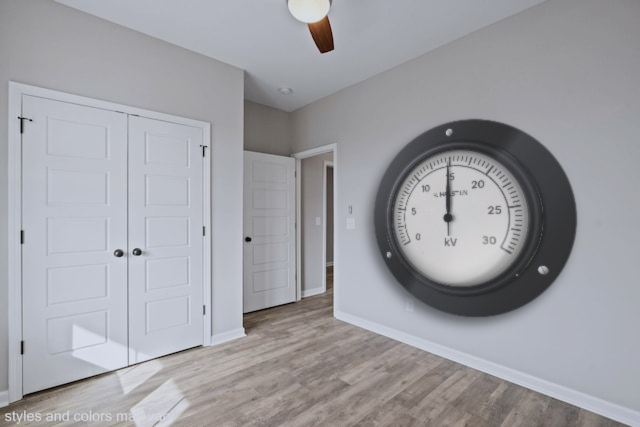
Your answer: 15 kV
